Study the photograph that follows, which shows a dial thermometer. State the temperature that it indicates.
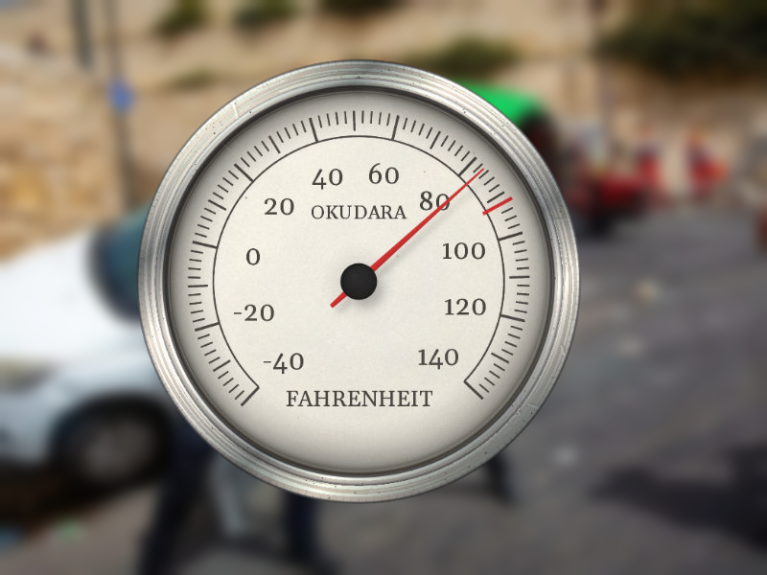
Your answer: 83 °F
